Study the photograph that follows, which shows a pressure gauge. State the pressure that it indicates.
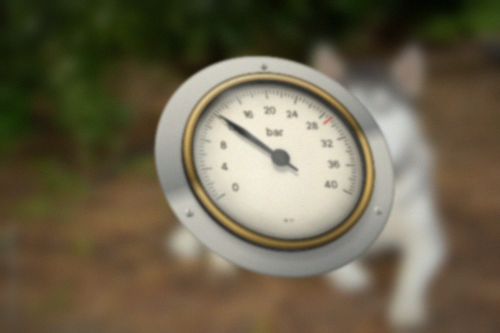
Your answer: 12 bar
